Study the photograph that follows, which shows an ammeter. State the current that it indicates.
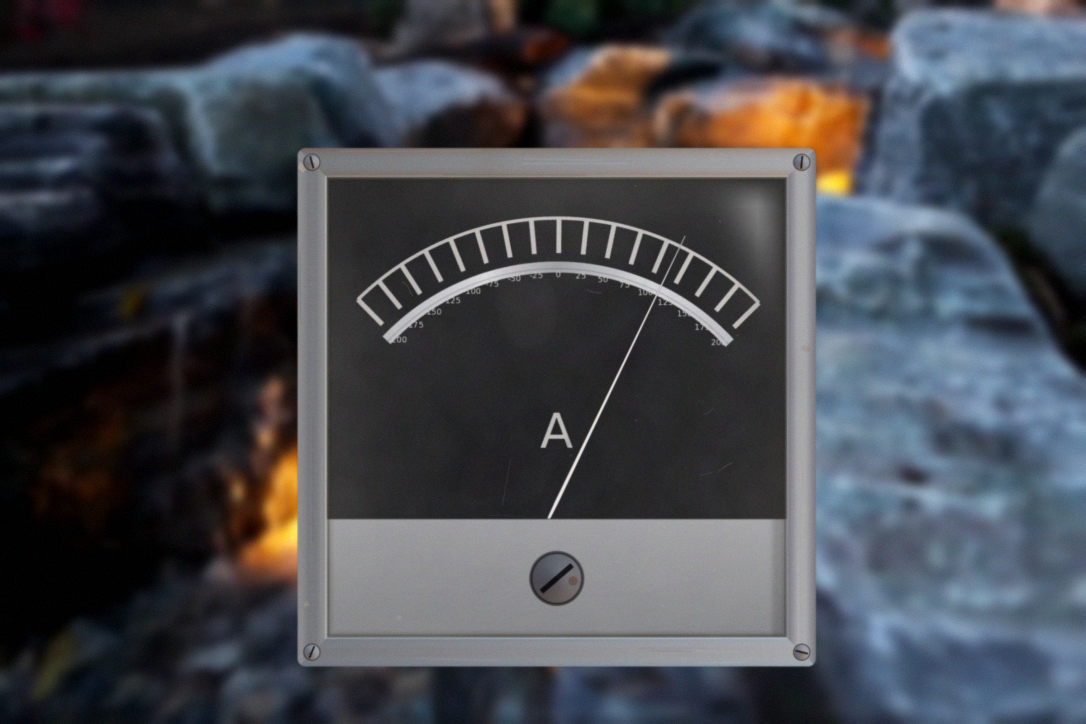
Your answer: 112.5 A
